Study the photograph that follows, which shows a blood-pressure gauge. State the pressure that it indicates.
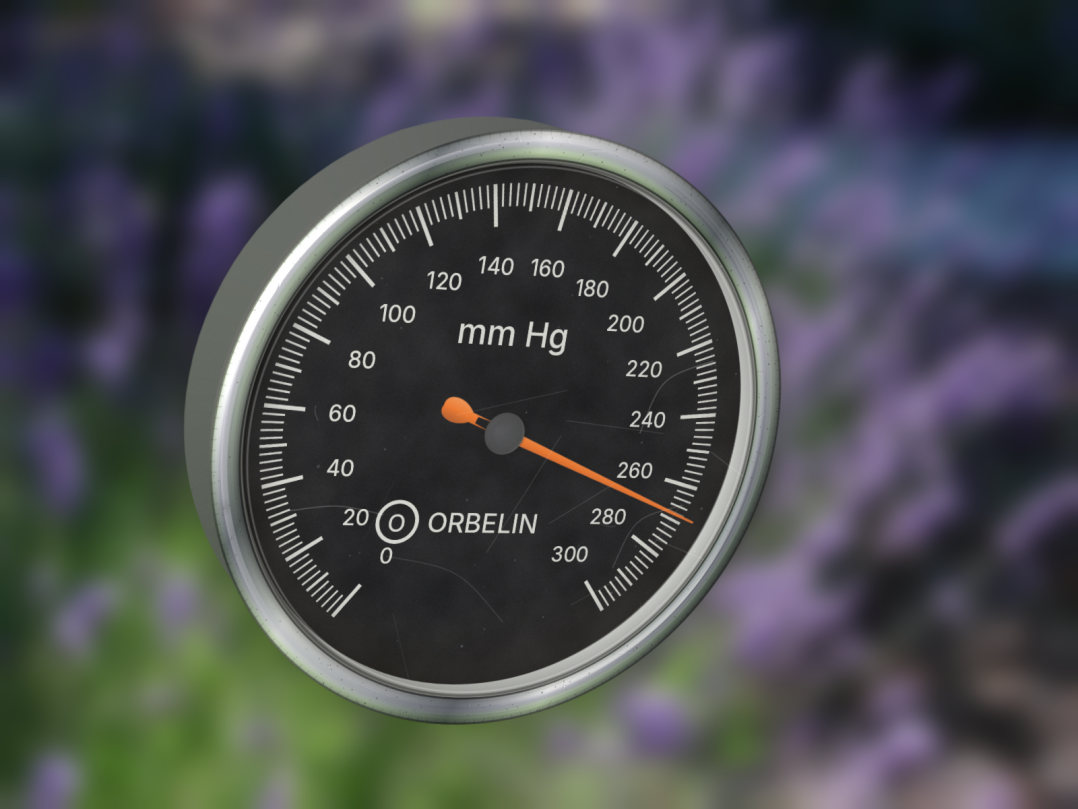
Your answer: 268 mmHg
